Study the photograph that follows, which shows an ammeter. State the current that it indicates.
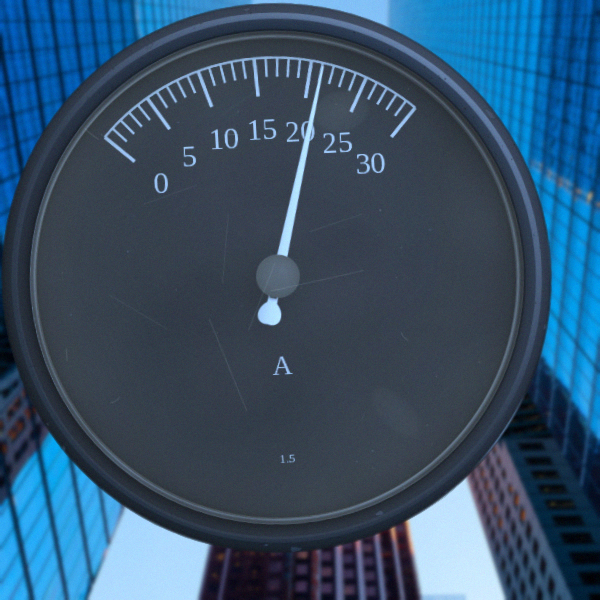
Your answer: 21 A
